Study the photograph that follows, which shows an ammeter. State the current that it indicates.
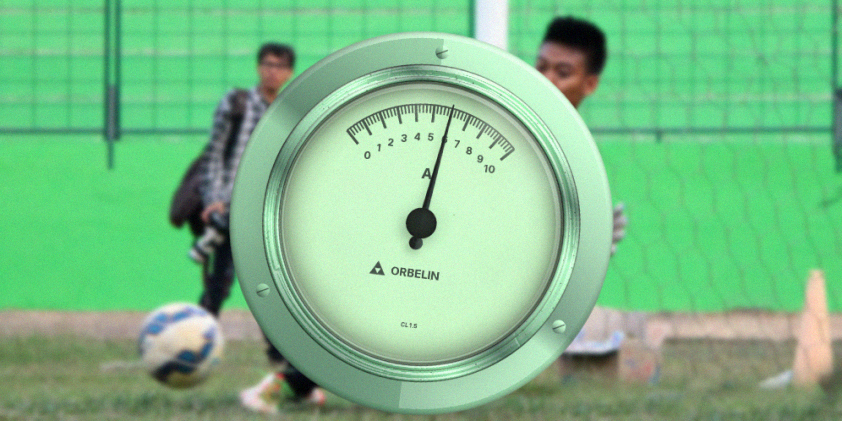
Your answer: 6 A
